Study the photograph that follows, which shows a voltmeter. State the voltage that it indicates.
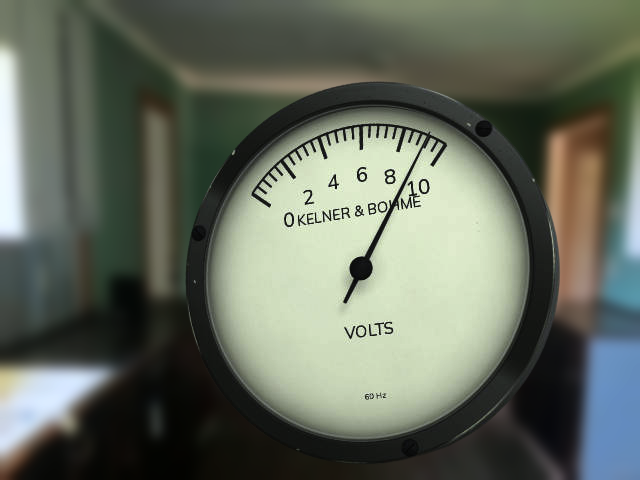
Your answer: 9.2 V
